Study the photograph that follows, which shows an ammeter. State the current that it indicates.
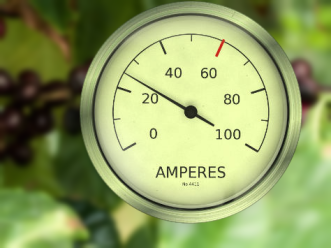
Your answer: 25 A
